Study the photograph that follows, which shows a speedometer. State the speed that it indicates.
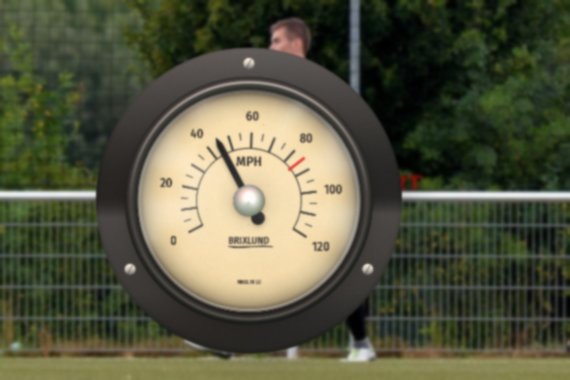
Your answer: 45 mph
